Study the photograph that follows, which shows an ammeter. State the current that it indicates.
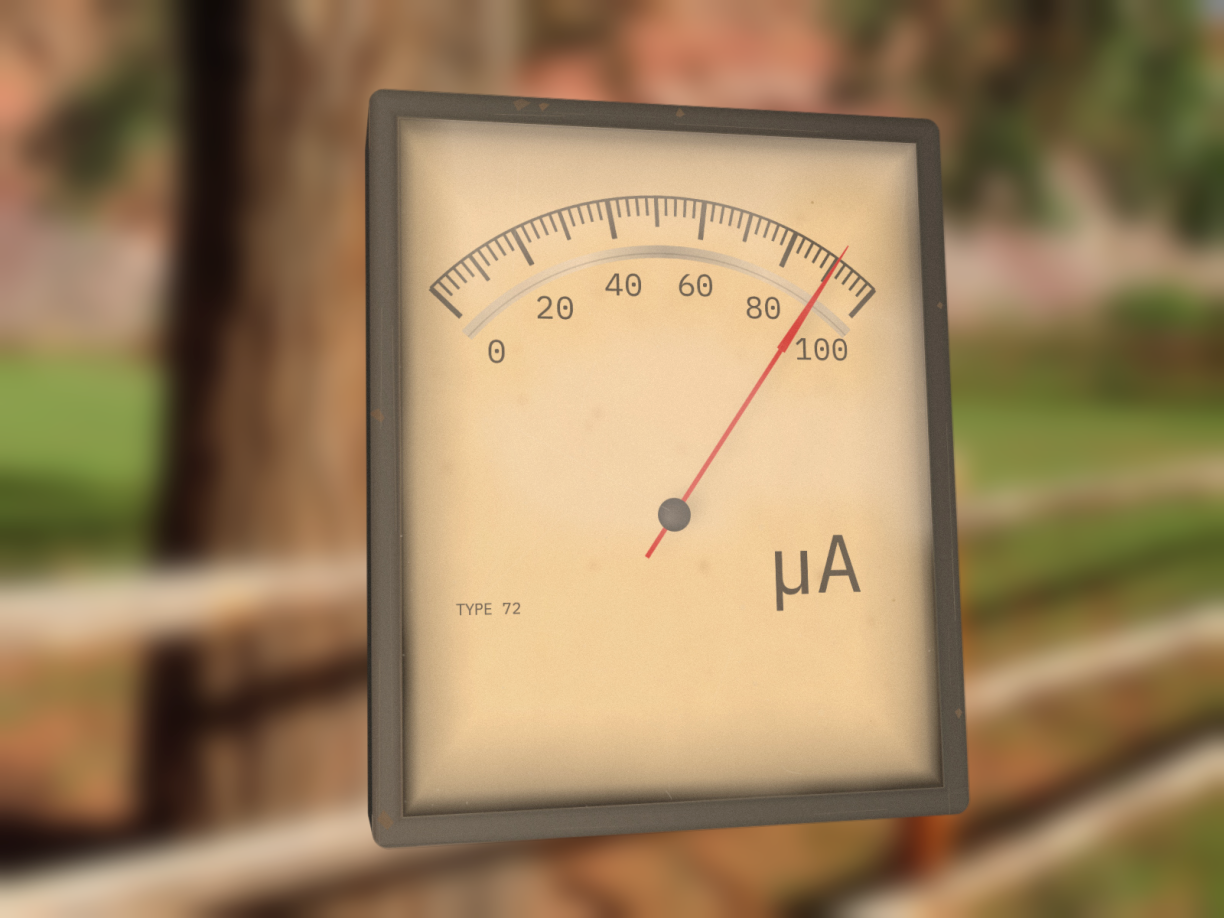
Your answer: 90 µA
